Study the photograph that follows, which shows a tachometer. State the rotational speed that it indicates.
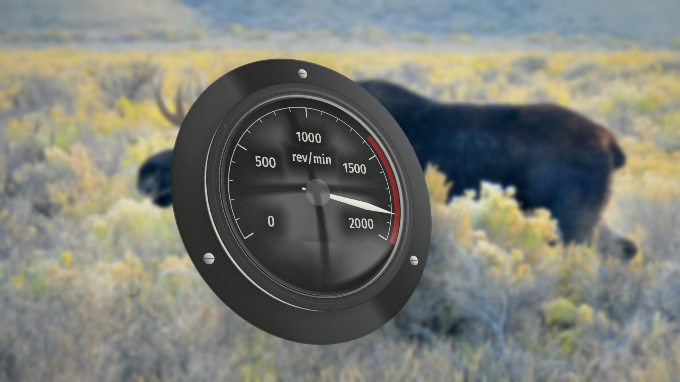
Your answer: 1850 rpm
